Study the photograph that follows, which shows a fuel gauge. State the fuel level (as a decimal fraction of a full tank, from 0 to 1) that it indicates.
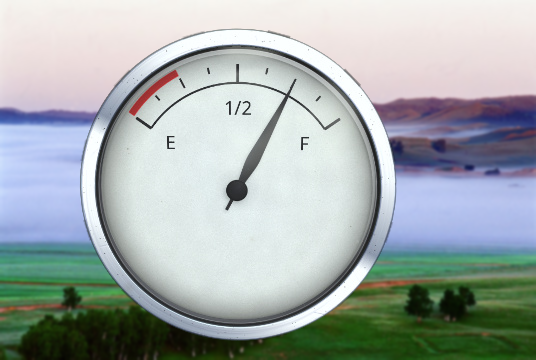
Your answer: 0.75
